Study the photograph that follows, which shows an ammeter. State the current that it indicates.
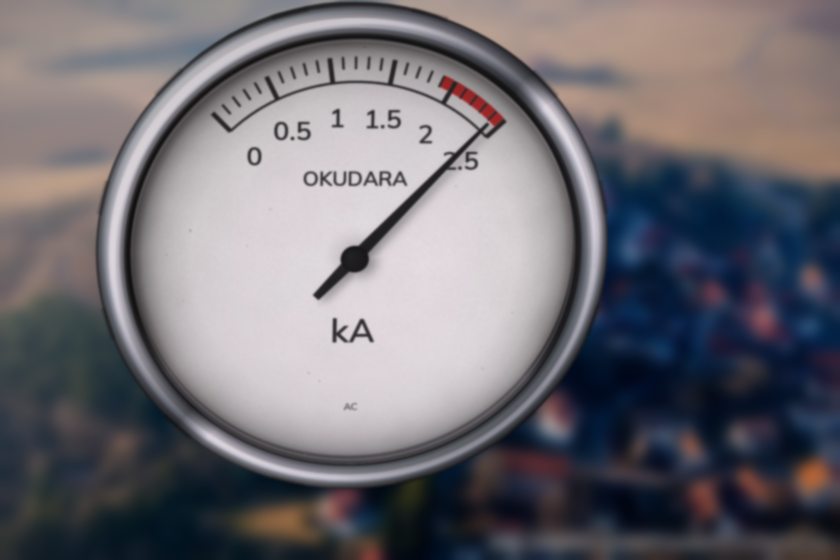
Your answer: 2.4 kA
